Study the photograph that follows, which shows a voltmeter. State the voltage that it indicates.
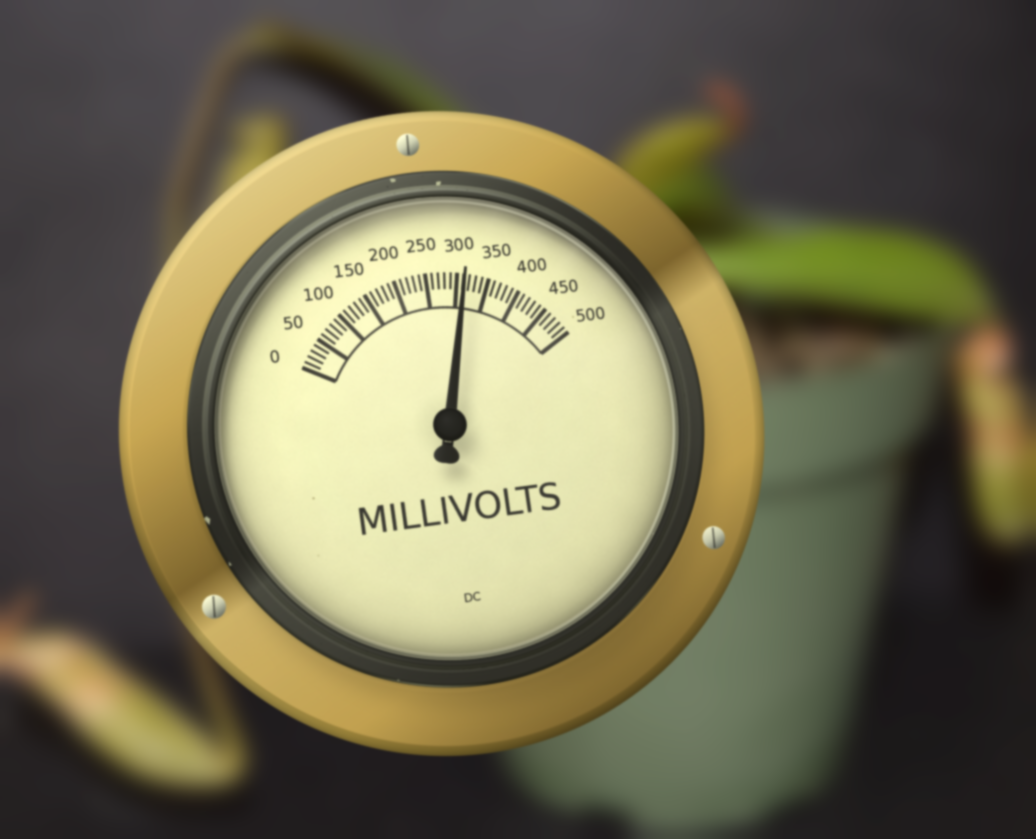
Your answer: 310 mV
